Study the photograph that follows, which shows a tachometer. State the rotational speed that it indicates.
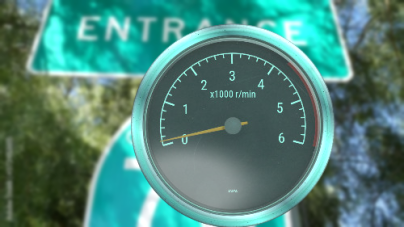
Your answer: 100 rpm
